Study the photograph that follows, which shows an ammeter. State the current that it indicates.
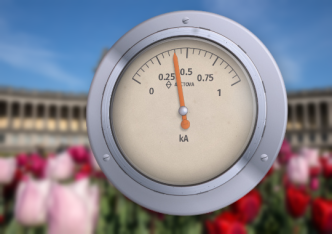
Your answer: 0.4 kA
